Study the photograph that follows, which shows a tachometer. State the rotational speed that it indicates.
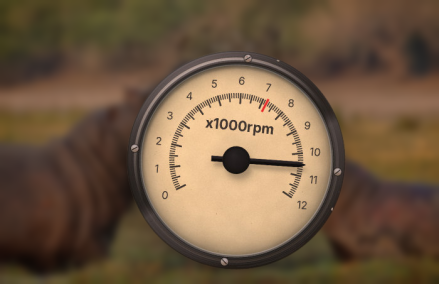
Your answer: 10500 rpm
